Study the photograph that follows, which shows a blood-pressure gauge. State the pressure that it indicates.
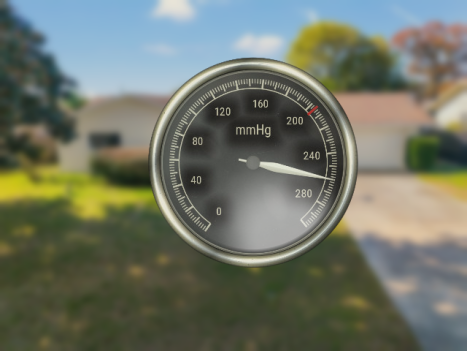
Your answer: 260 mmHg
